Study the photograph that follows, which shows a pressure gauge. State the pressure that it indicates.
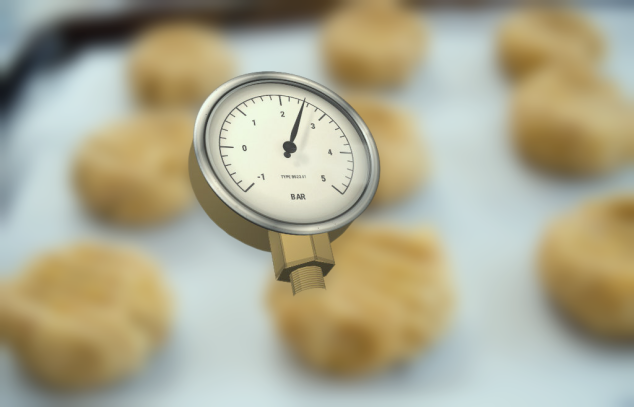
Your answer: 2.5 bar
